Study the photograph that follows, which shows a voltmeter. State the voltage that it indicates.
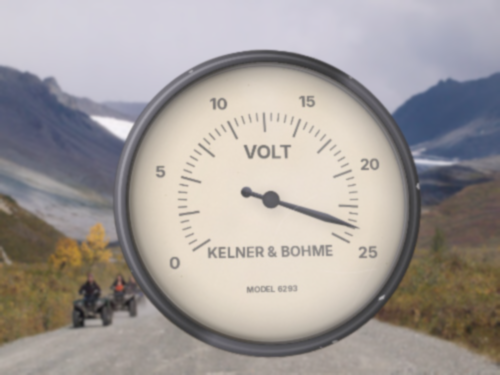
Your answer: 24 V
